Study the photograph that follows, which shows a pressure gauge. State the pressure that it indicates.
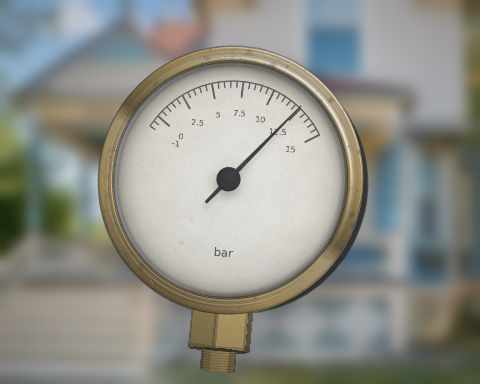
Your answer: 12.5 bar
